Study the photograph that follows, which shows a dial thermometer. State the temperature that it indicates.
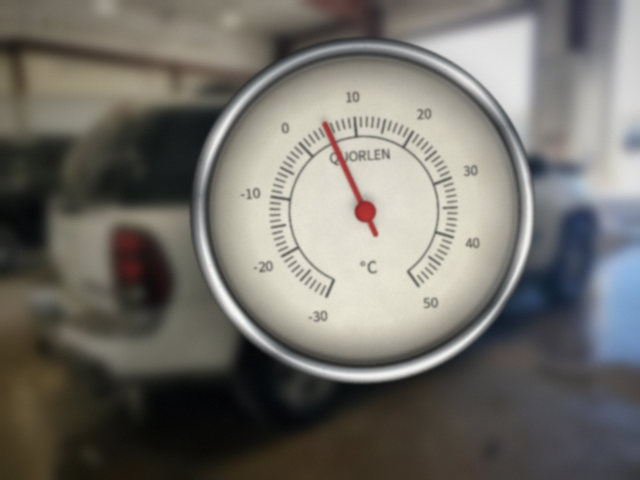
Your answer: 5 °C
